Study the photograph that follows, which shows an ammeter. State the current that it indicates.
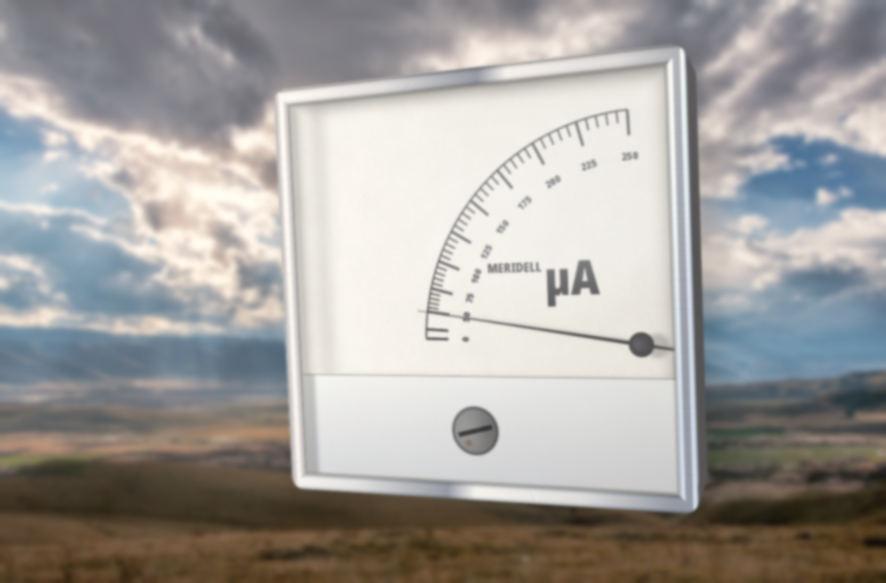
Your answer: 50 µA
